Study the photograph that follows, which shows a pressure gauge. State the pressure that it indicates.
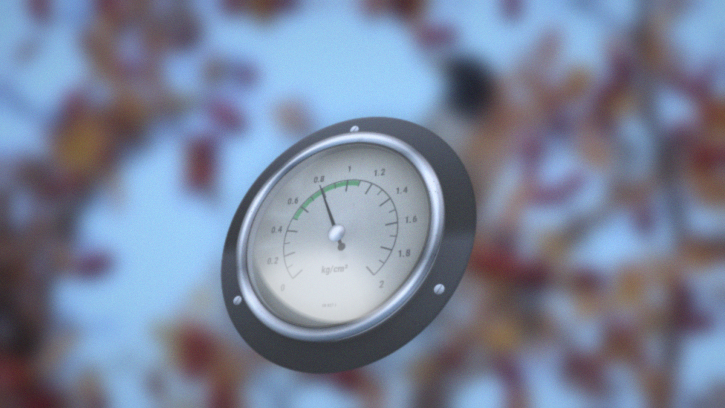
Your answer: 0.8 kg/cm²
